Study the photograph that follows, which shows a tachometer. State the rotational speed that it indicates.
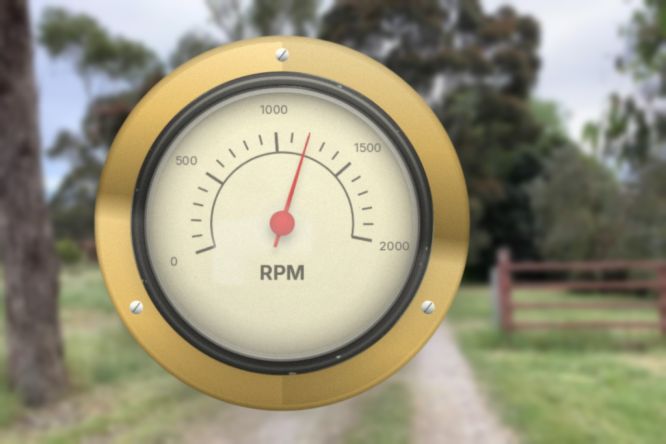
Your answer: 1200 rpm
